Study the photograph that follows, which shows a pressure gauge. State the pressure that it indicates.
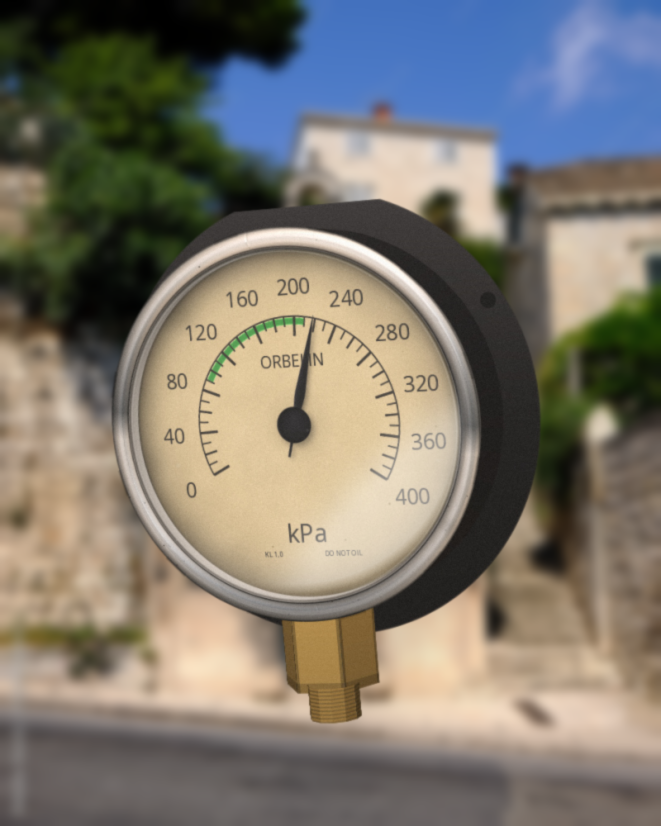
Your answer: 220 kPa
